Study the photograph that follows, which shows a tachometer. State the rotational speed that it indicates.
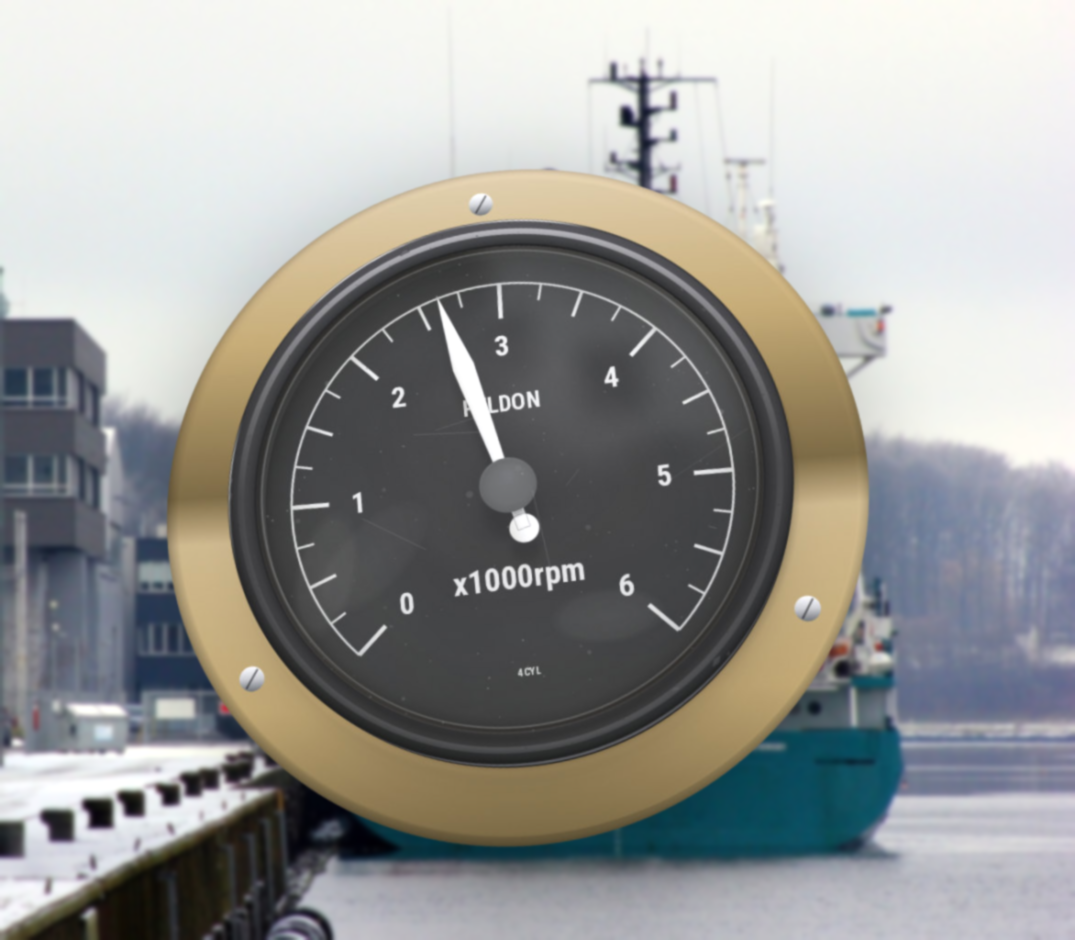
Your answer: 2625 rpm
